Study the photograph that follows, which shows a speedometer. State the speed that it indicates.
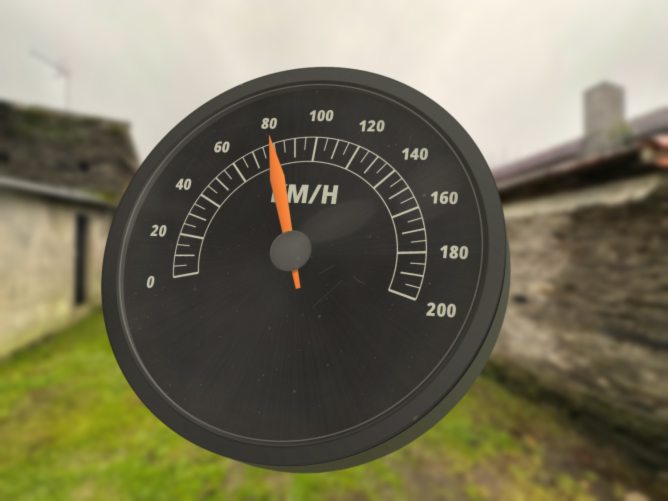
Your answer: 80 km/h
